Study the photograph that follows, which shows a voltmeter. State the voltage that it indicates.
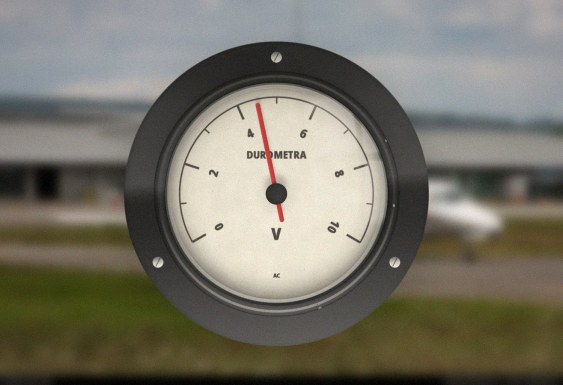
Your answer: 4.5 V
